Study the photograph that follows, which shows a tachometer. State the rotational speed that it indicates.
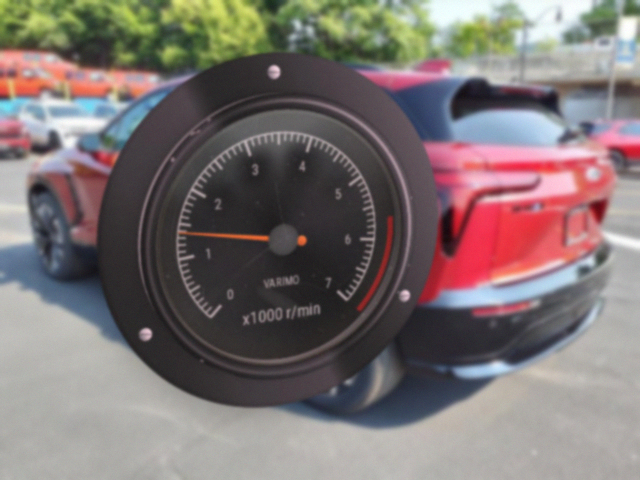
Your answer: 1400 rpm
